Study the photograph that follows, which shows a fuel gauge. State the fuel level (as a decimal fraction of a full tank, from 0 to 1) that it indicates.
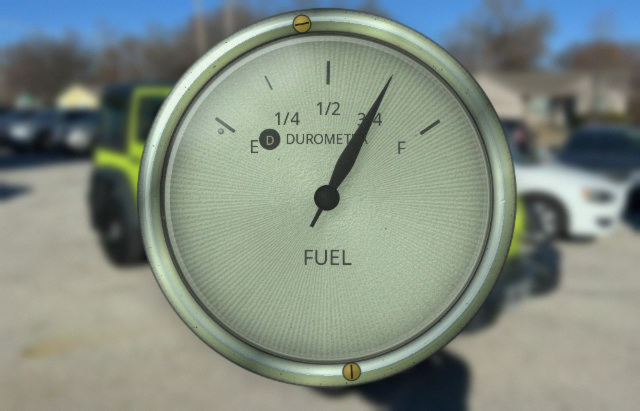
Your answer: 0.75
